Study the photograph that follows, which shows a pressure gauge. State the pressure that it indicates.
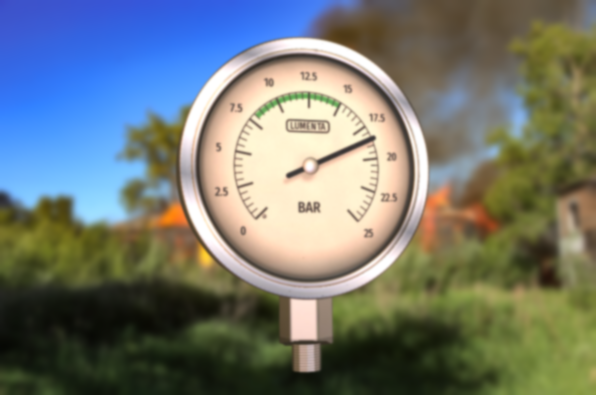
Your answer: 18.5 bar
